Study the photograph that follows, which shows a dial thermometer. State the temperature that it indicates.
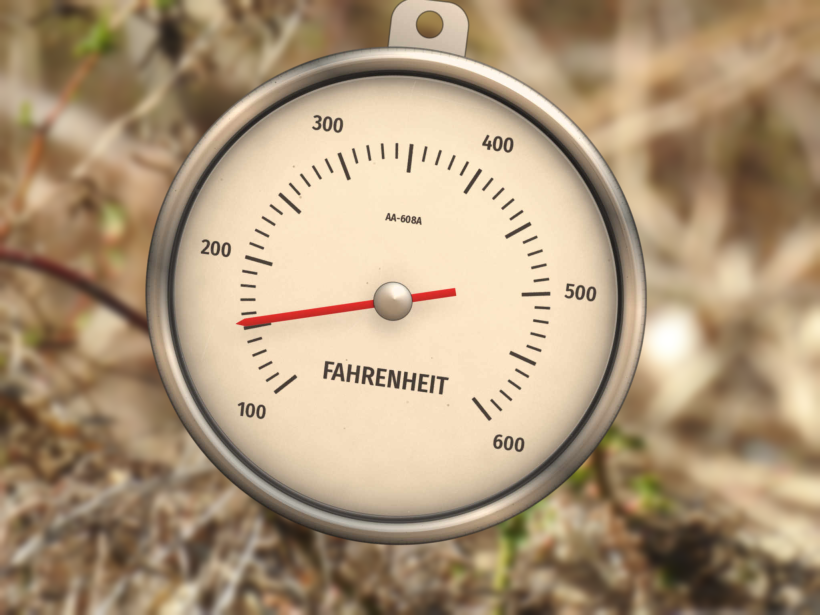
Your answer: 155 °F
